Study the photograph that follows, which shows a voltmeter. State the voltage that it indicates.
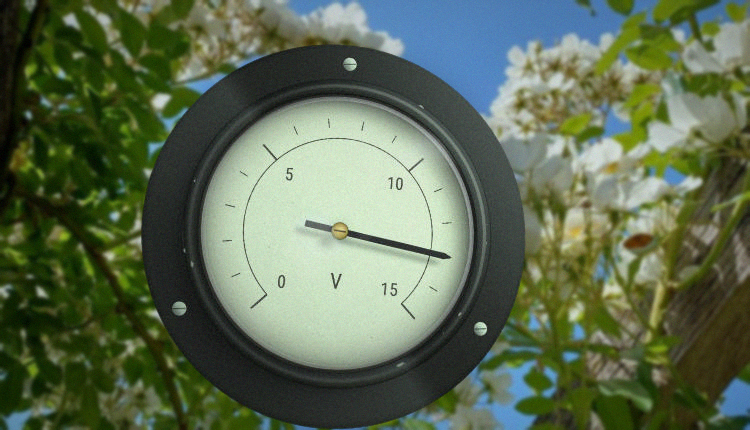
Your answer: 13 V
